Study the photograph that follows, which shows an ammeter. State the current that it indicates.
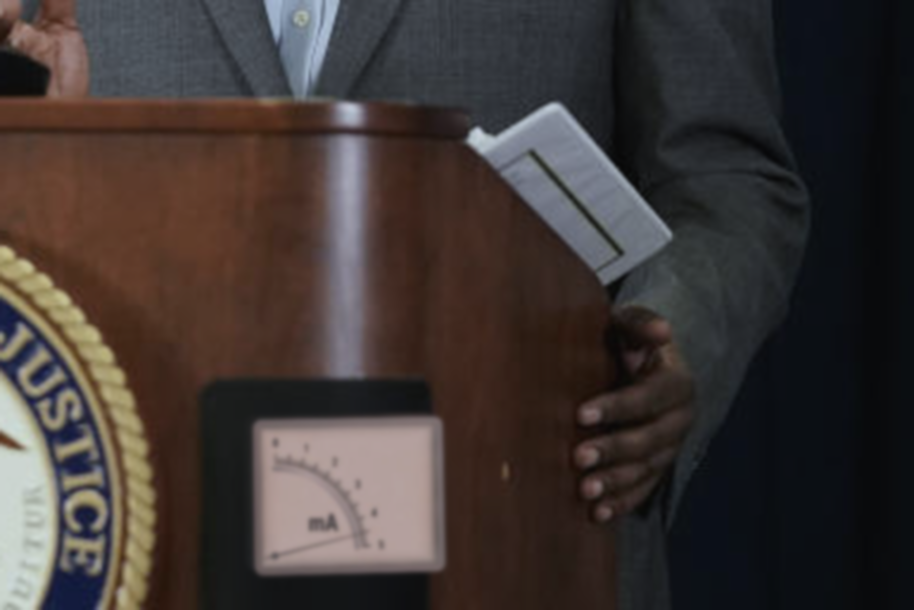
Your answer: 4.5 mA
